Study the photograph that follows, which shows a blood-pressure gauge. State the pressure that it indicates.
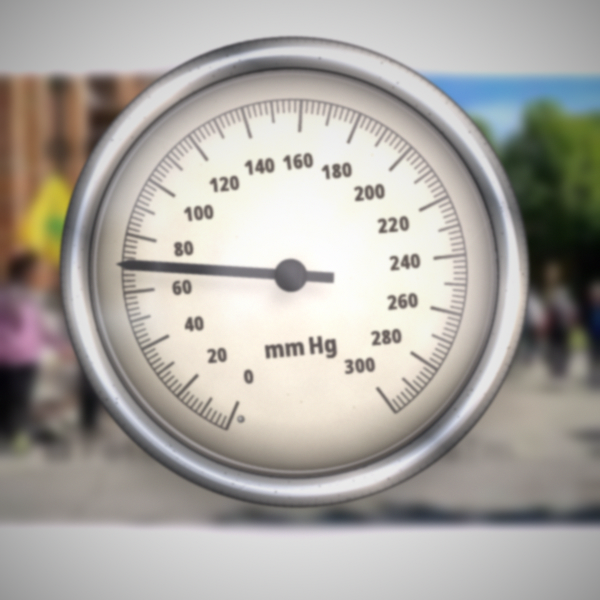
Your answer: 70 mmHg
